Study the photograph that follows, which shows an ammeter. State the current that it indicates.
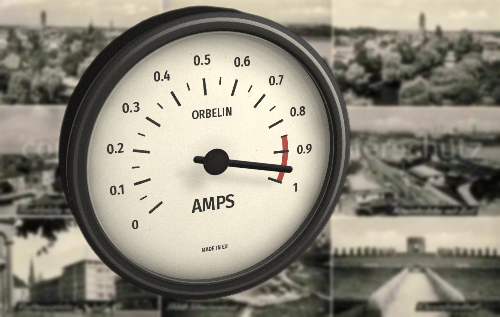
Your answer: 0.95 A
